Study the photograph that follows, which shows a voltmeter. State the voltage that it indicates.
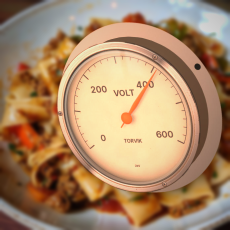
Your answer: 410 V
